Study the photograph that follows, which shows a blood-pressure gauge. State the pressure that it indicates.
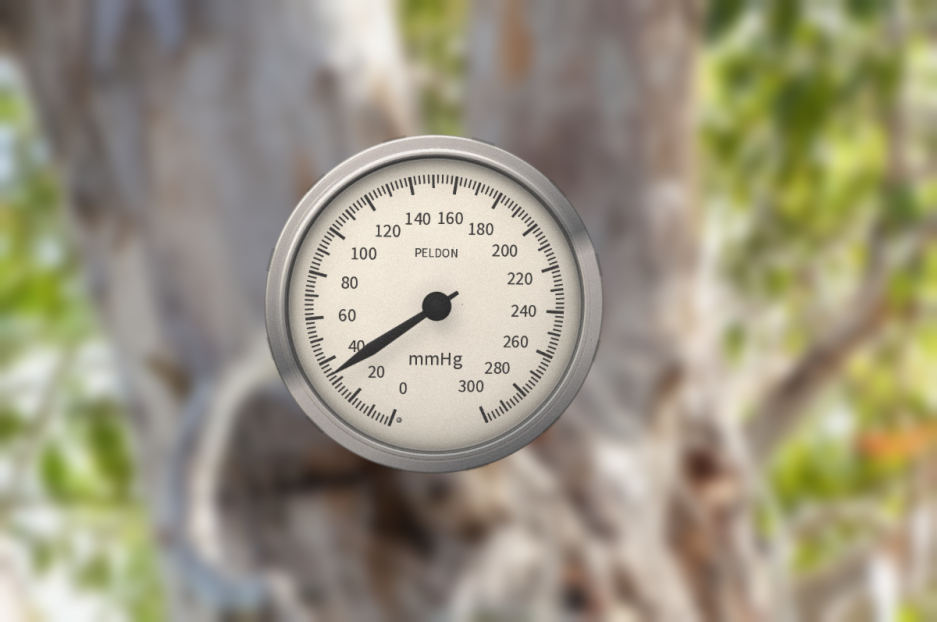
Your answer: 34 mmHg
